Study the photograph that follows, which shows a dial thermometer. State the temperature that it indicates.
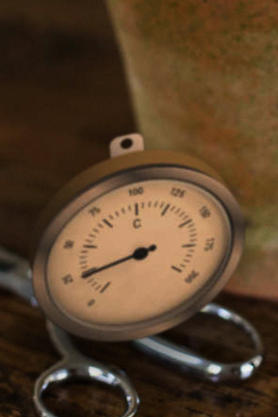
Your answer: 25 °C
